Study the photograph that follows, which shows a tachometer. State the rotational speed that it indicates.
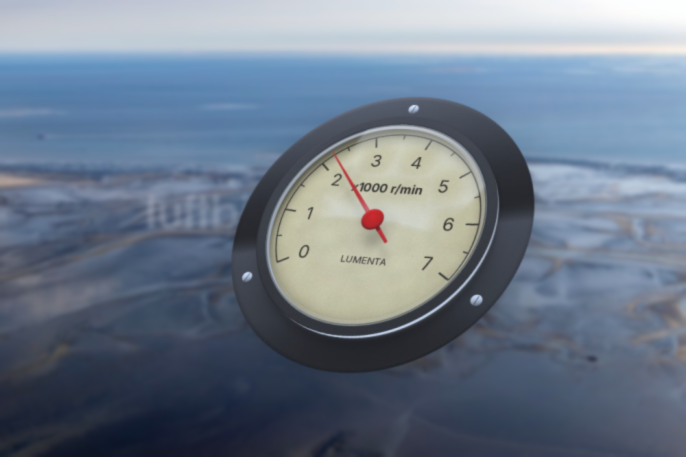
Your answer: 2250 rpm
